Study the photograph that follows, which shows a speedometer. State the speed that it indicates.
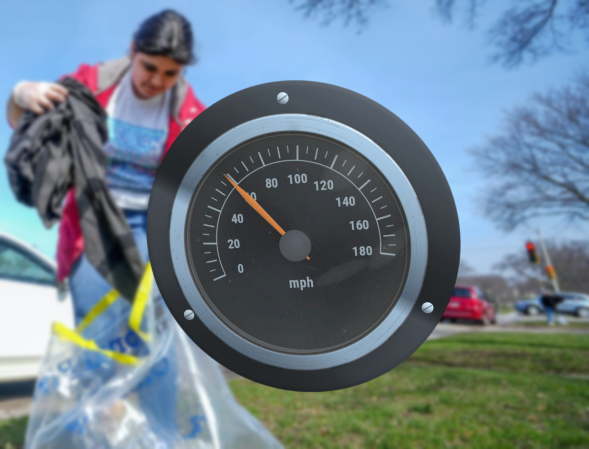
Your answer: 60 mph
